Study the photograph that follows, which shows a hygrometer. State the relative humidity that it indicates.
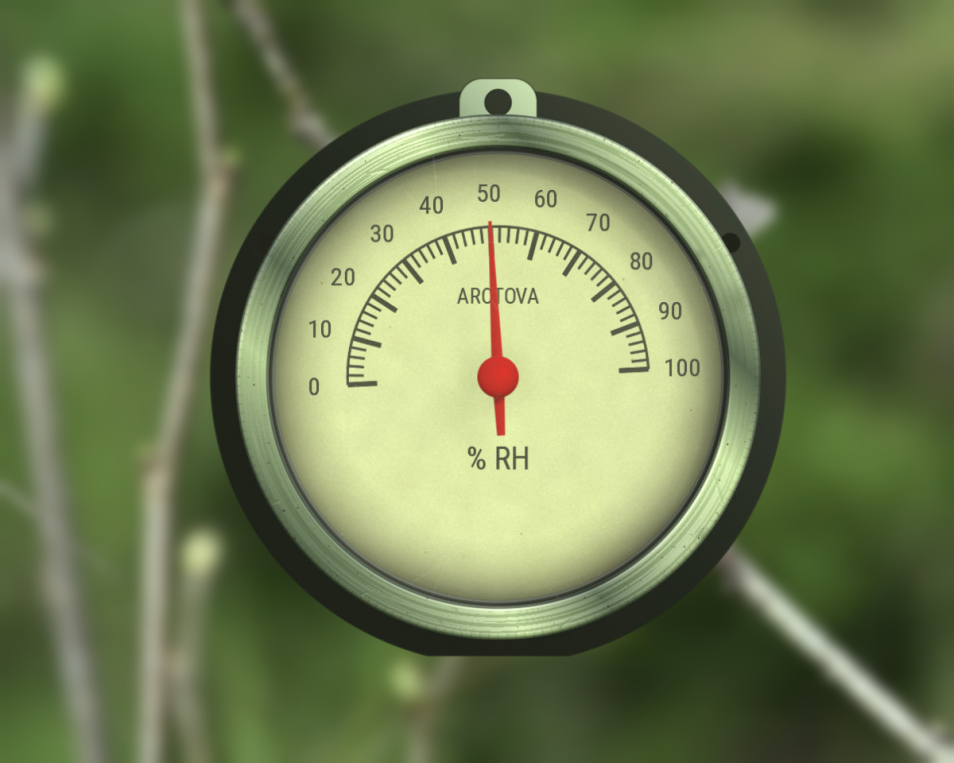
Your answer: 50 %
